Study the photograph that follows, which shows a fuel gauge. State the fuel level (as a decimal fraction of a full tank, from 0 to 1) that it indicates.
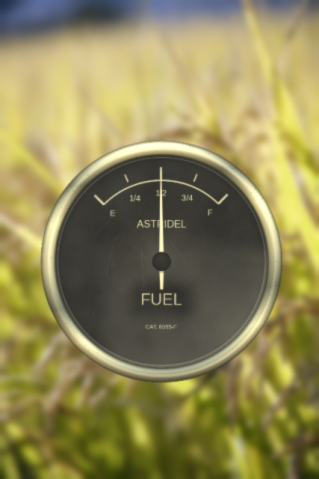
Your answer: 0.5
